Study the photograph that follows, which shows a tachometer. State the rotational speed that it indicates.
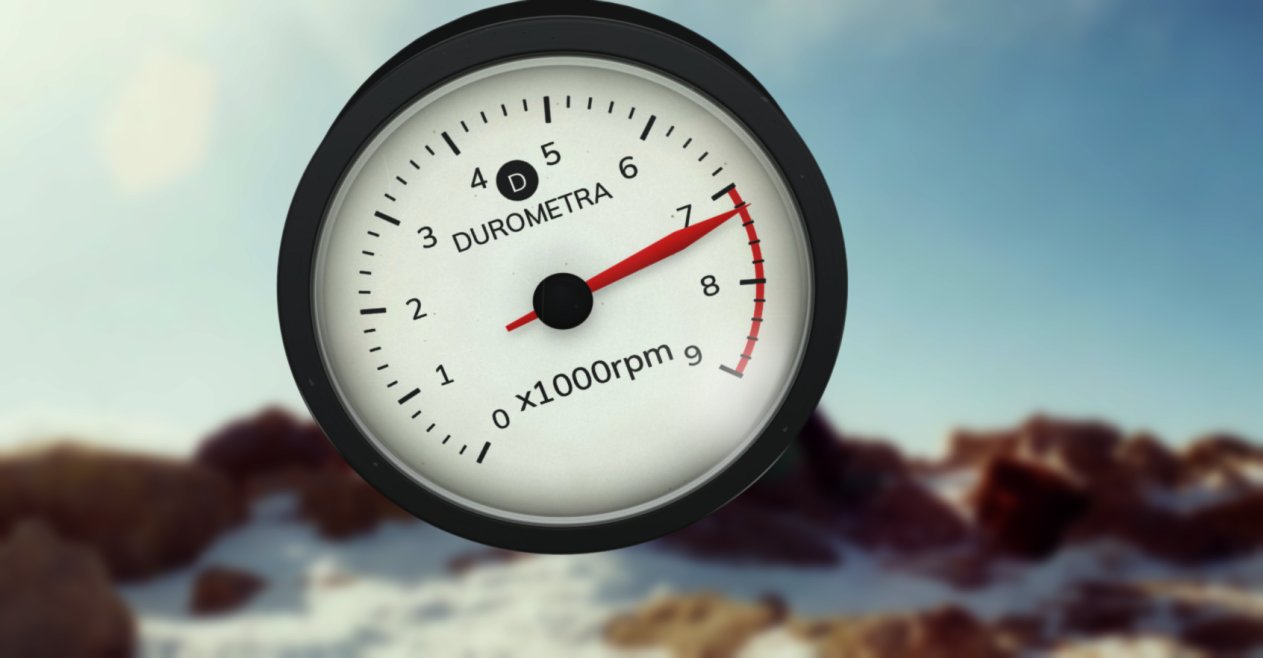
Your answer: 7200 rpm
